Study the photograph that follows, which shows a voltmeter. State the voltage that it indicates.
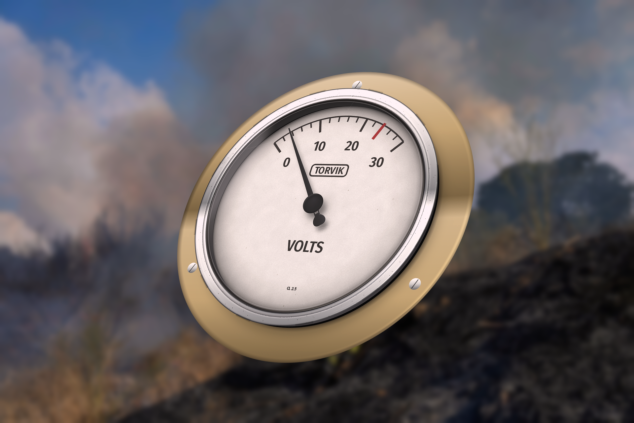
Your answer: 4 V
